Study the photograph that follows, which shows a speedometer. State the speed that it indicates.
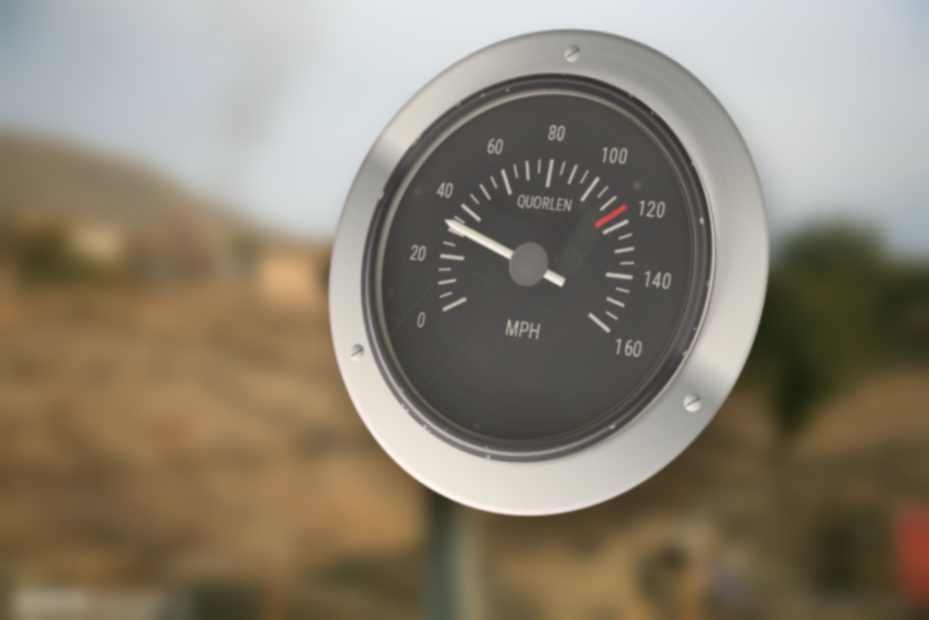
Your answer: 32.5 mph
